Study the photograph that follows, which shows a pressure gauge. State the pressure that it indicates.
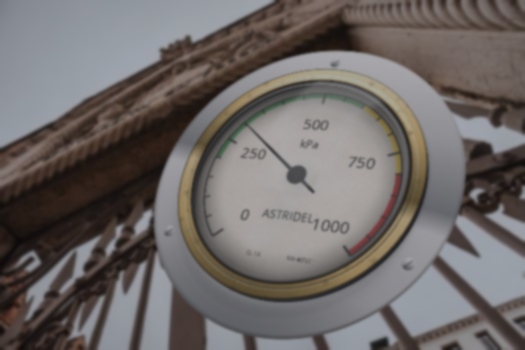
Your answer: 300 kPa
